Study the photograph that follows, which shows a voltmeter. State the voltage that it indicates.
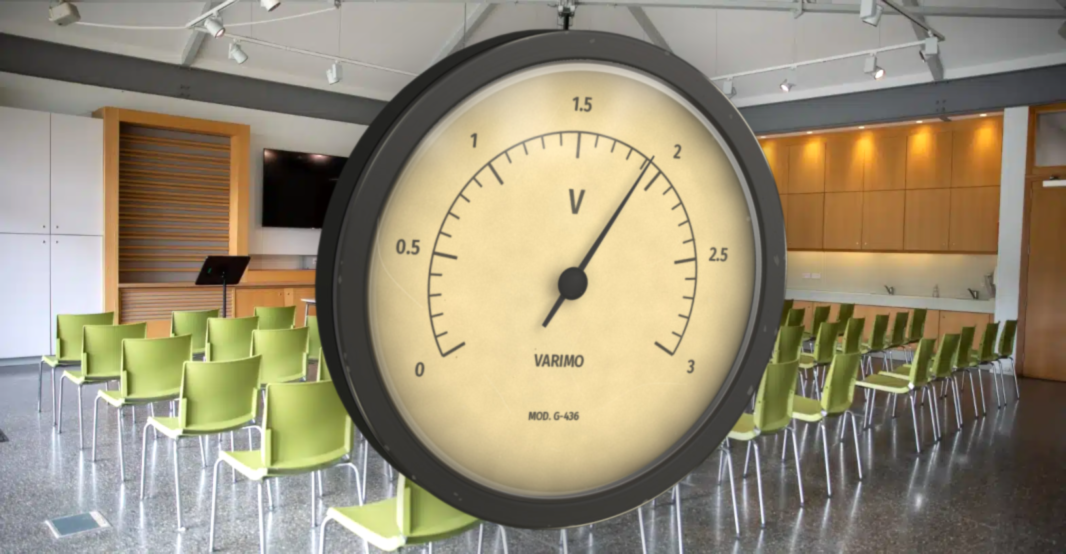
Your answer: 1.9 V
